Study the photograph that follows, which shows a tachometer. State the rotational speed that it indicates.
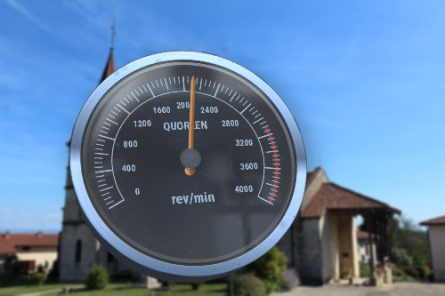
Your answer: 2100 rpm
